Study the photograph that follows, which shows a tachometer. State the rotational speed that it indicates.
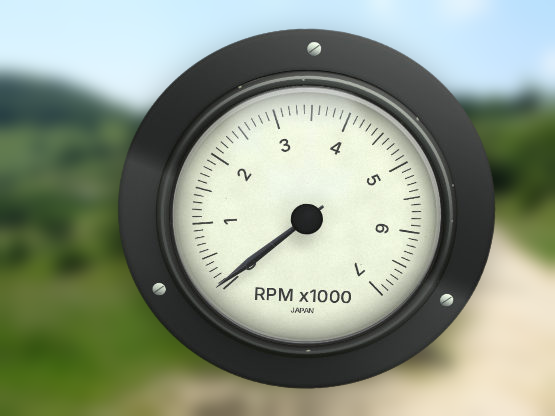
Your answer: 100 rpm
